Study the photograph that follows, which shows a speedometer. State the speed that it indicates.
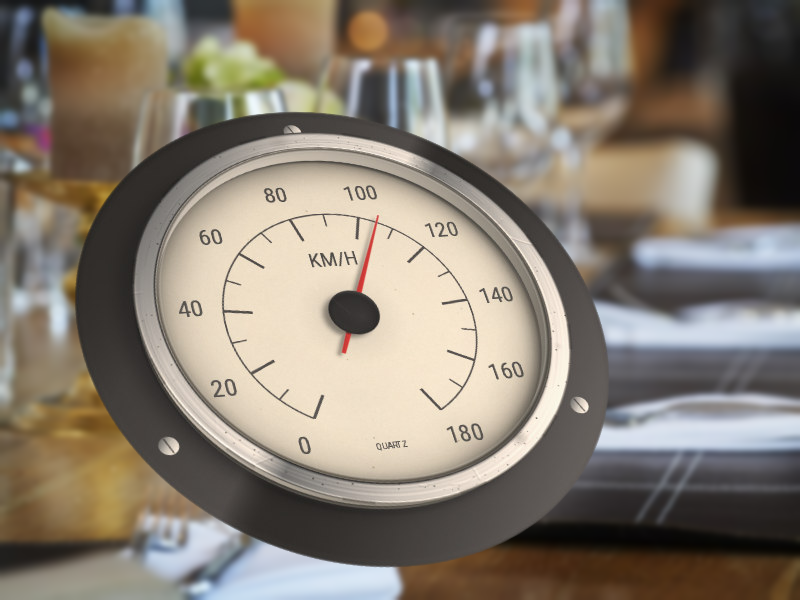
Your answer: 105 km/h
